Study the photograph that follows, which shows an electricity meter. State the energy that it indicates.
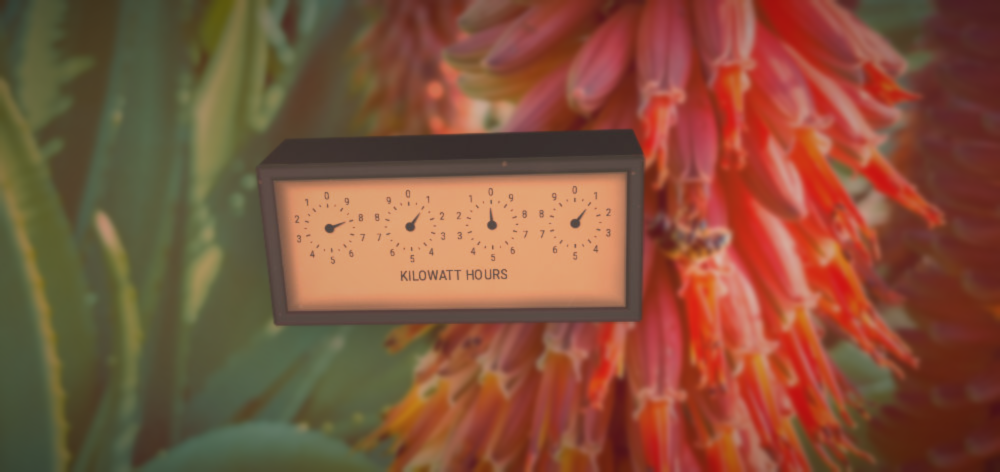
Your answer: 8101 kWh
